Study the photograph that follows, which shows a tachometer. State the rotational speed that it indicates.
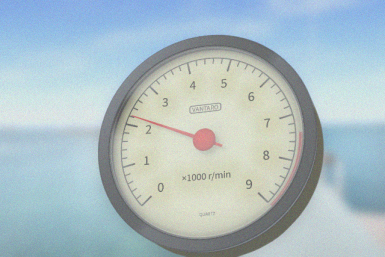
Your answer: 2200 rpm
